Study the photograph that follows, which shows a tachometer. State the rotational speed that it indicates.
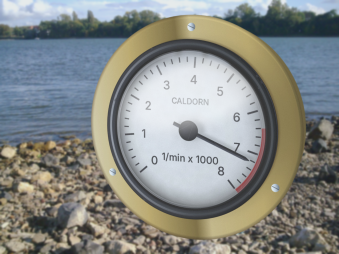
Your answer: 7200 rpm
